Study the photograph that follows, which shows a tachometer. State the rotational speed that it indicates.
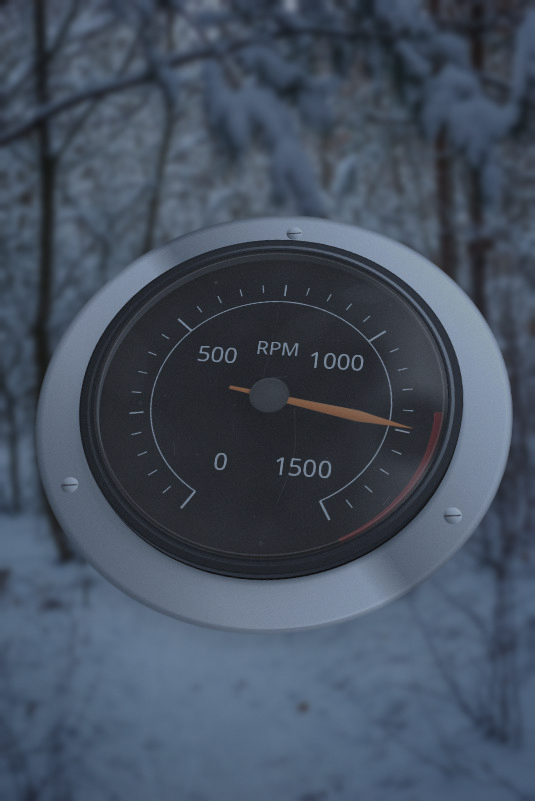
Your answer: 1250 rpm
